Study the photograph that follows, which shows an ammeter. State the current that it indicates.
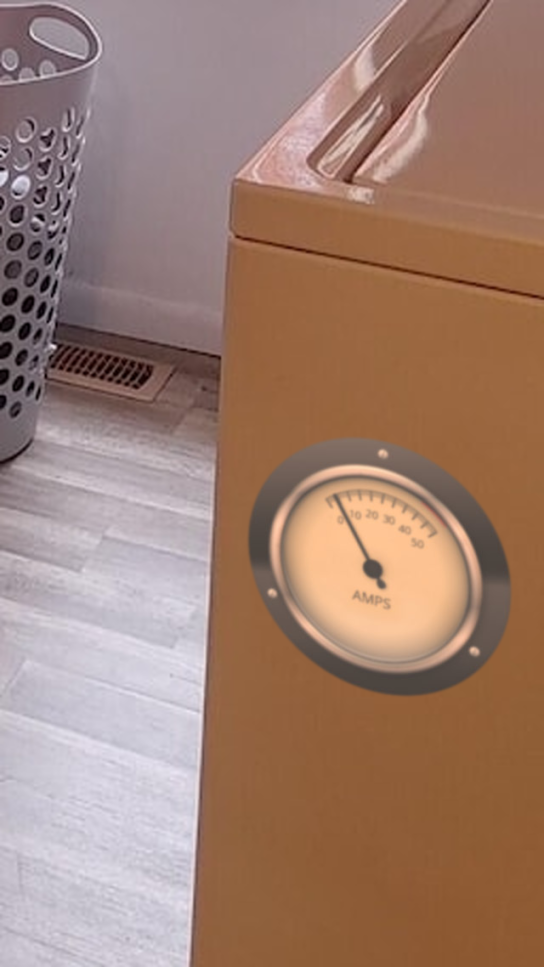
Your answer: 5 A
